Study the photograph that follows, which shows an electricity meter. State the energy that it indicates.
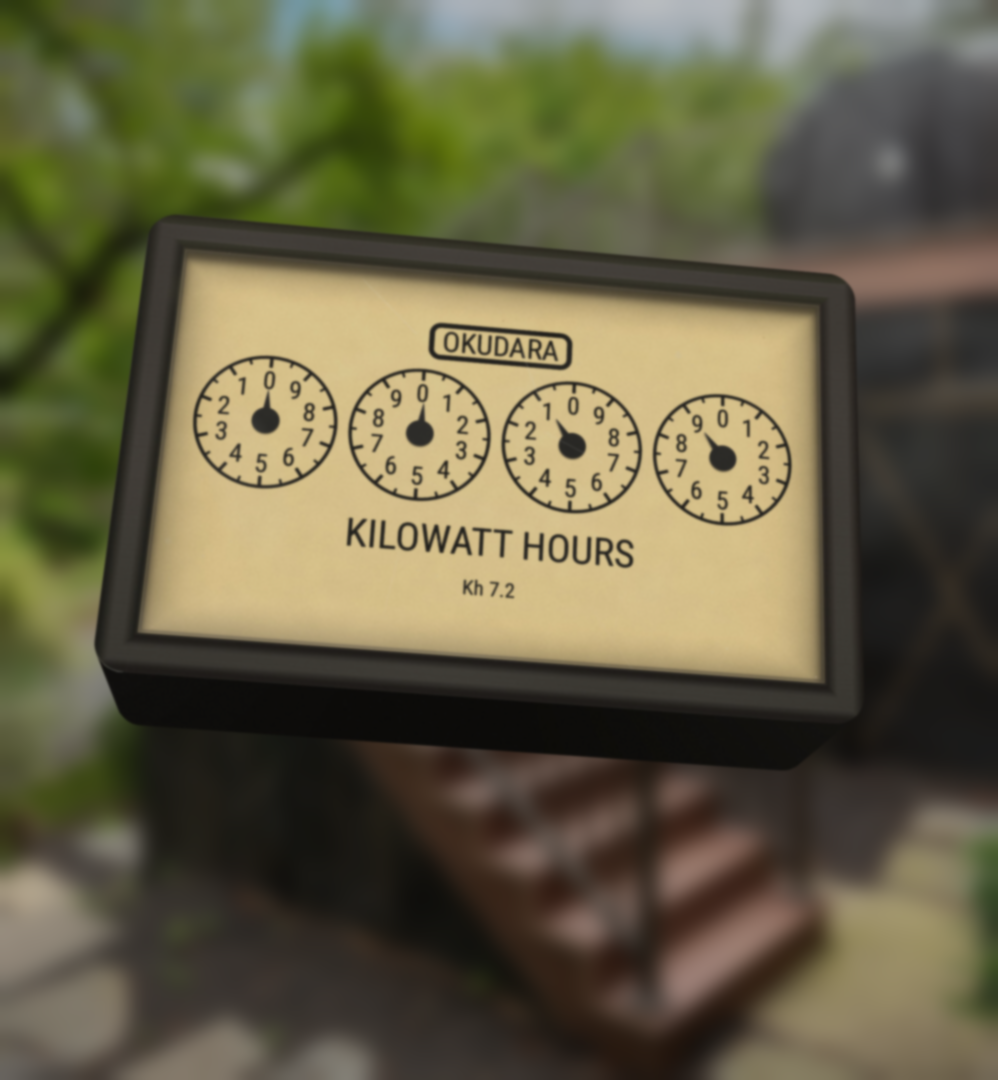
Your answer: 9 kWh
